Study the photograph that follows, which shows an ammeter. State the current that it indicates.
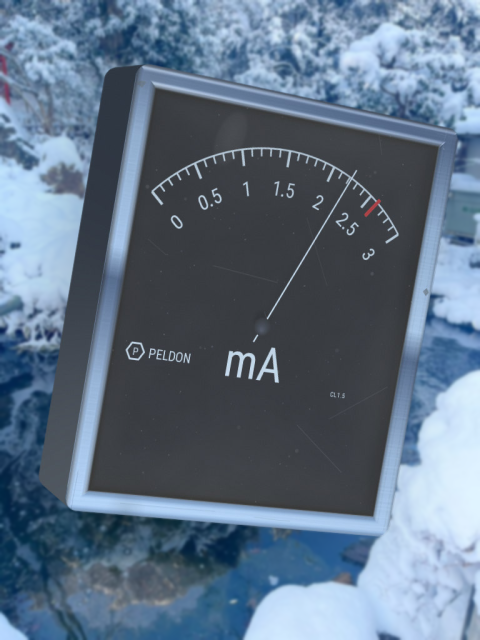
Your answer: 2.2 mA
